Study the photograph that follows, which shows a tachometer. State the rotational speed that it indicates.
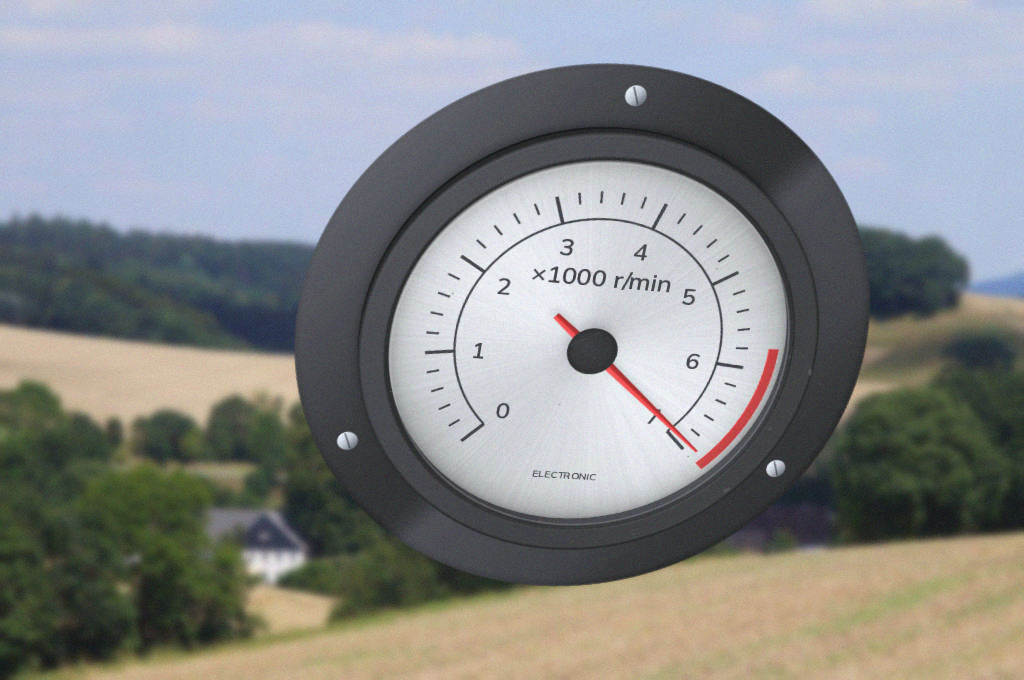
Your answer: 6900 rpm
